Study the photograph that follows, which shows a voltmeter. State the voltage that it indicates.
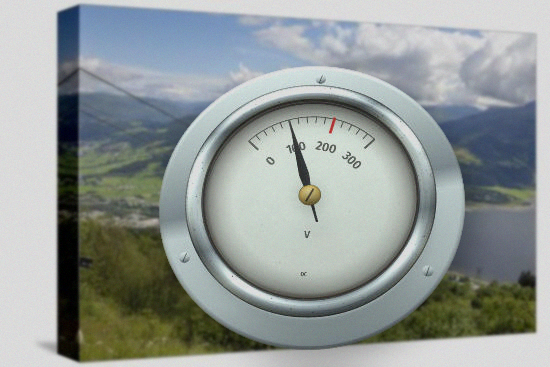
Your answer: 100 V
